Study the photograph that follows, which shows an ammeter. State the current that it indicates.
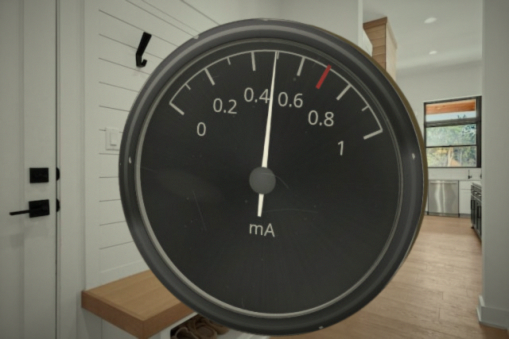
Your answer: 0.5 mA
